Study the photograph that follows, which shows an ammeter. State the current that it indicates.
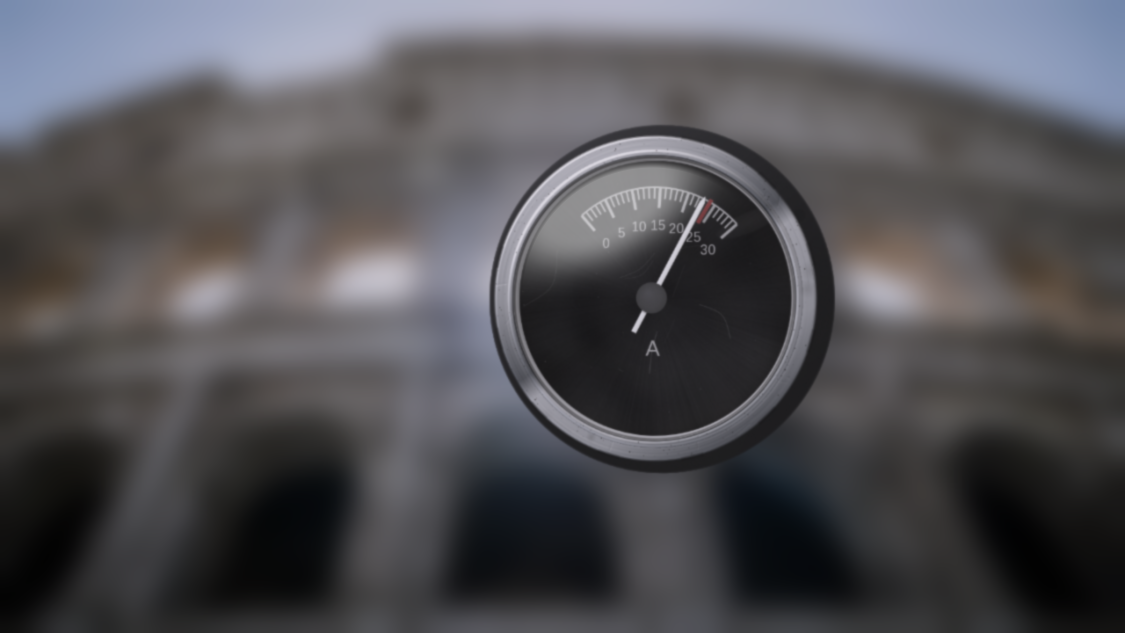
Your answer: 23 A
